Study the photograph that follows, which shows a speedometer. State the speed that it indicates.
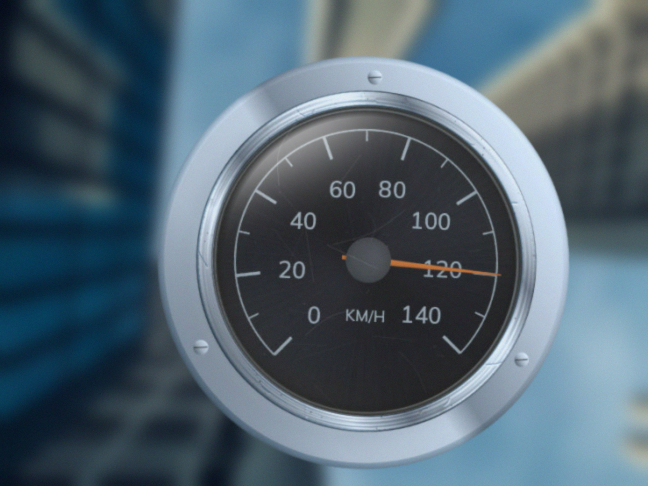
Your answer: 120 km/h
